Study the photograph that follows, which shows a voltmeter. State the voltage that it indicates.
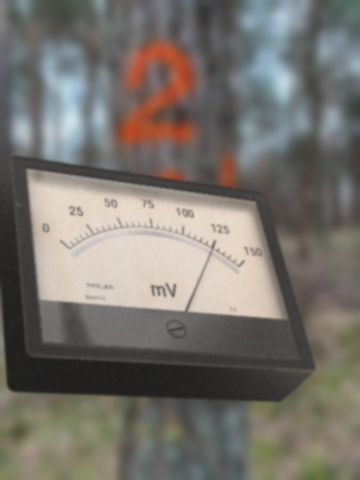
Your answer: 125 mV
